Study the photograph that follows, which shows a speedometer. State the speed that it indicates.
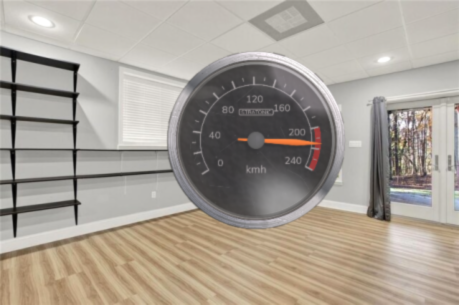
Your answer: 215 km/h
